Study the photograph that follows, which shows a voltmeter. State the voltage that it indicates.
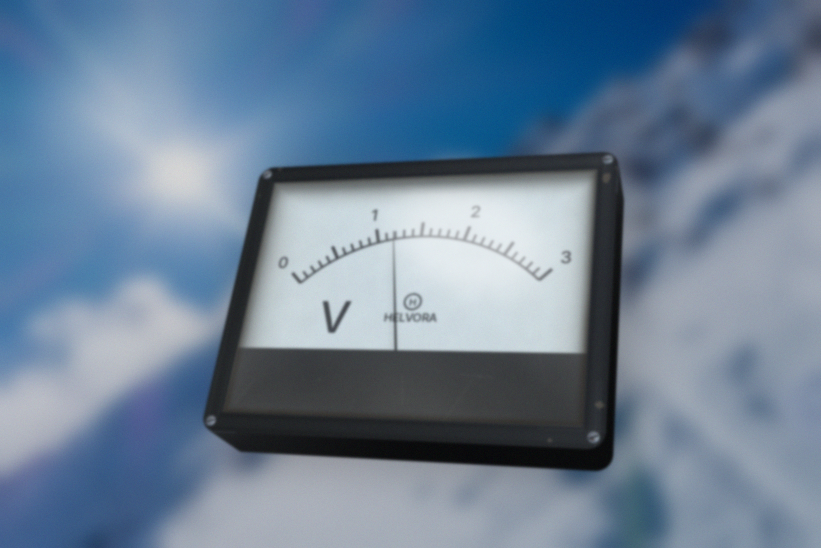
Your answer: 1.2 V
